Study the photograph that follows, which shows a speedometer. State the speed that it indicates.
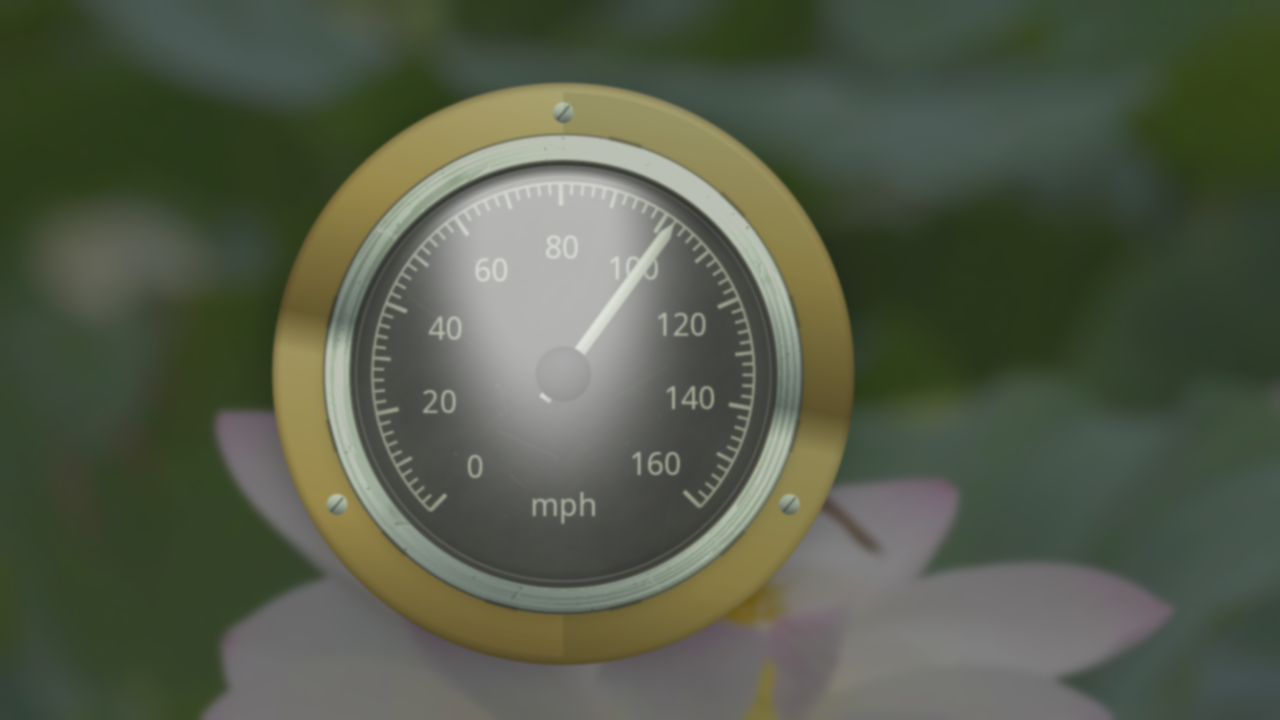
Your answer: 102 mph
